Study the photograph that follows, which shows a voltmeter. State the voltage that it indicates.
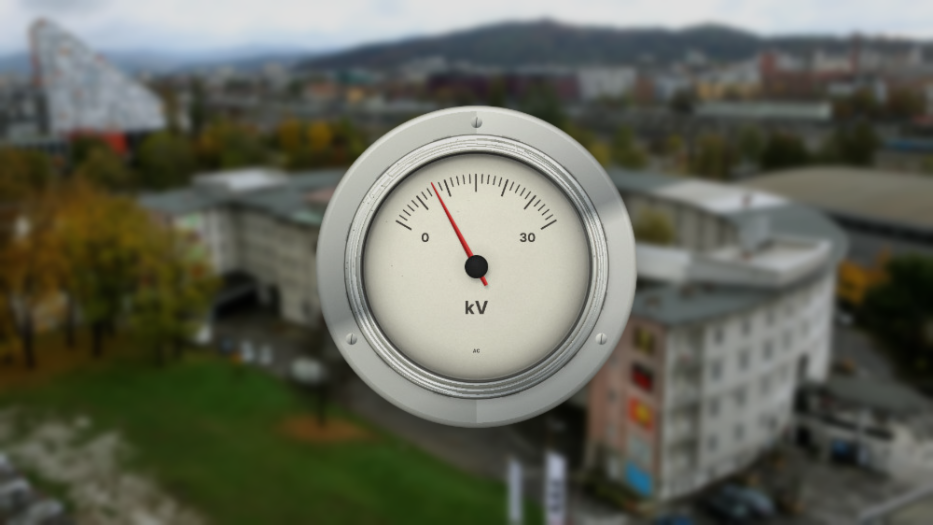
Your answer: 8 kV
